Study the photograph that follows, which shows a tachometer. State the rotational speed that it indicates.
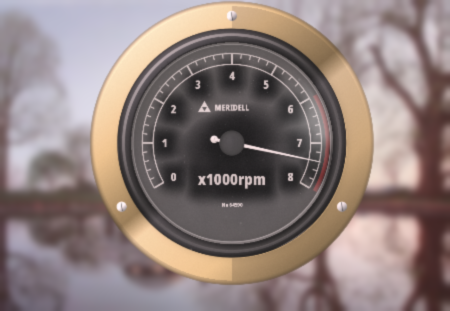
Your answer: 7400 rpm
